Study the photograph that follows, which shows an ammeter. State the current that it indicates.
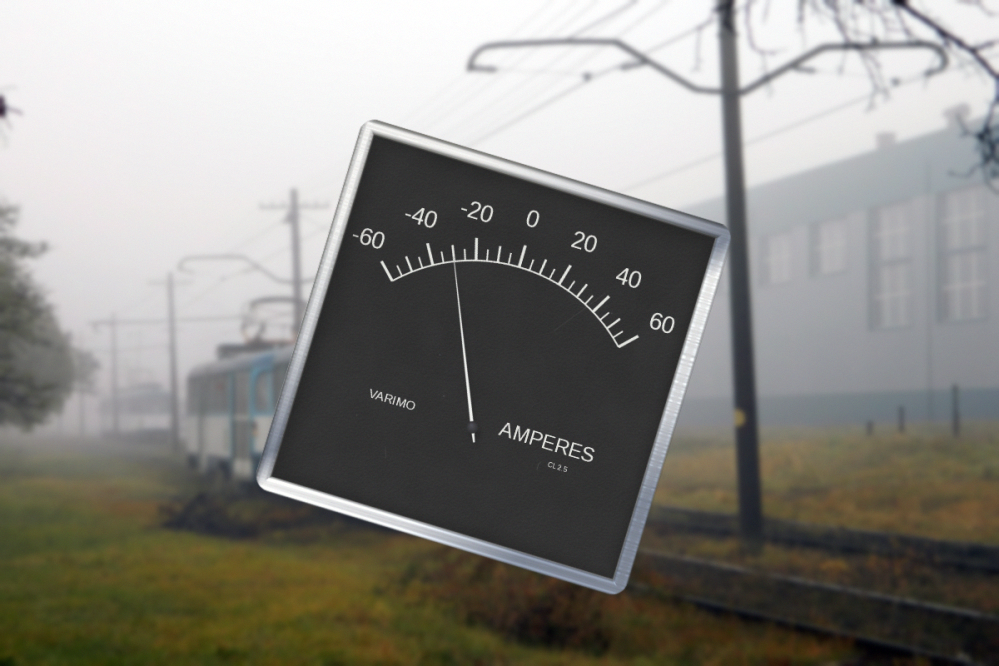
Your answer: -30 A
